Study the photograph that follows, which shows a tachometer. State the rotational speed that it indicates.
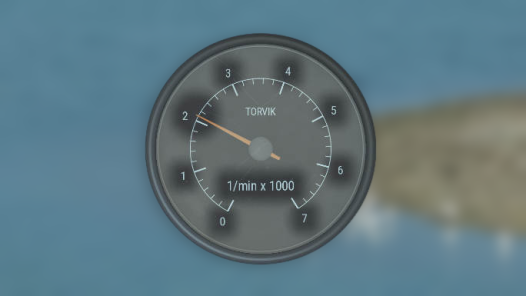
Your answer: 2100 rpm
